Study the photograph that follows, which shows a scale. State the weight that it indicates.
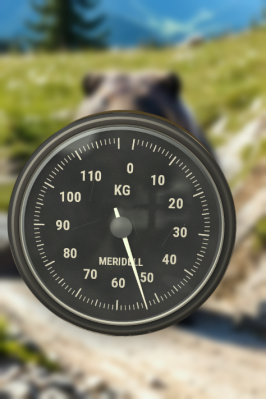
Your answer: 53 kg
